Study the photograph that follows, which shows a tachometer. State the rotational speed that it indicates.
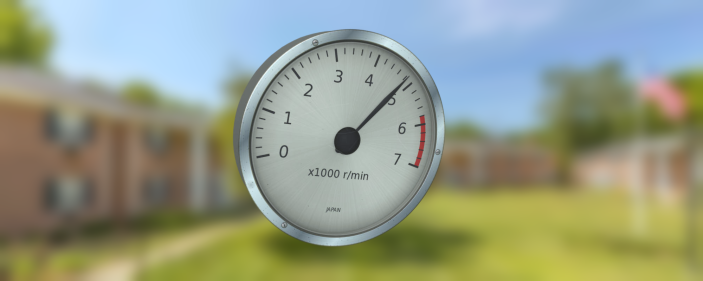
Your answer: 4800 rpm
